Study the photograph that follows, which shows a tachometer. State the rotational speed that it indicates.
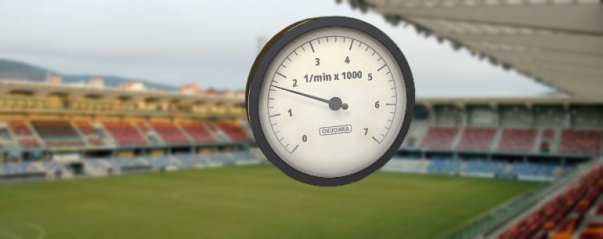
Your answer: 1700 rpm
